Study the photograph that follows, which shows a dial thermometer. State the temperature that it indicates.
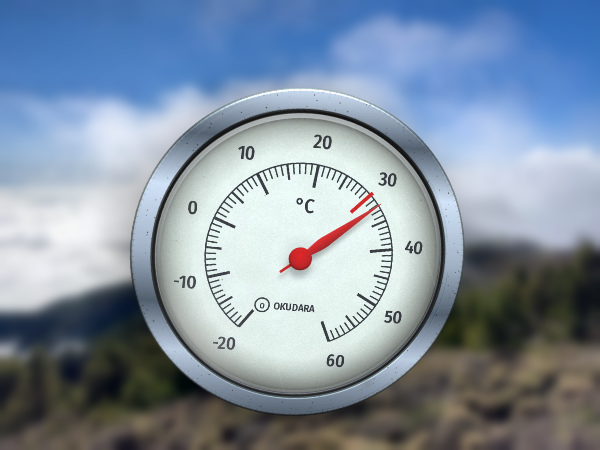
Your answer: 32 °C
